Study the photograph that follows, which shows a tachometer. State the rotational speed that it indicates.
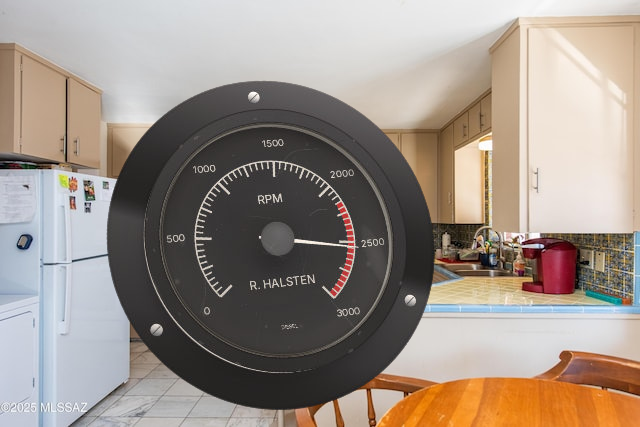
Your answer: 2550 rpm
